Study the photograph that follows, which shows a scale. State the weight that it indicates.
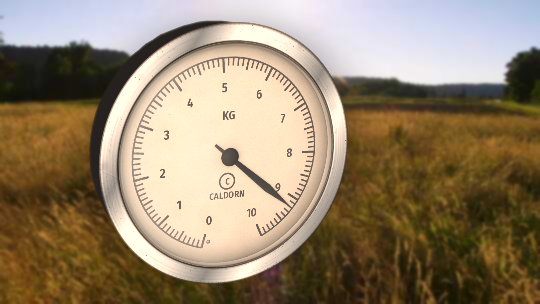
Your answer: 9.2 kg
